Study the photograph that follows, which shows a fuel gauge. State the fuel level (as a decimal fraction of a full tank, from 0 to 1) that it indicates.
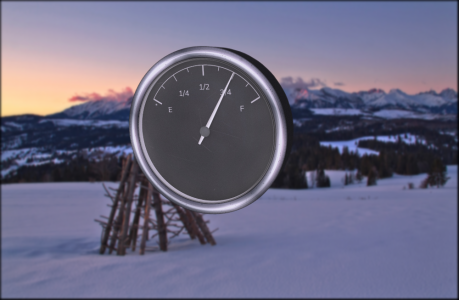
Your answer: 0.75
